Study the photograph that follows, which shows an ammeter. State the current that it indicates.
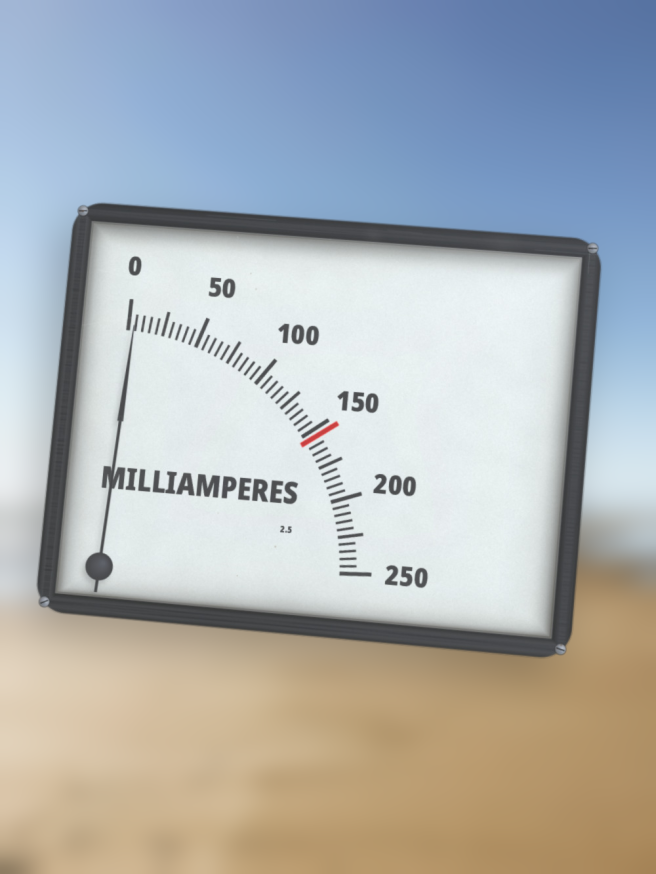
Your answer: 5 mA
